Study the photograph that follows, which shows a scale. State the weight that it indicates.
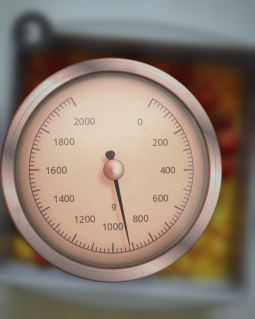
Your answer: 920 g
